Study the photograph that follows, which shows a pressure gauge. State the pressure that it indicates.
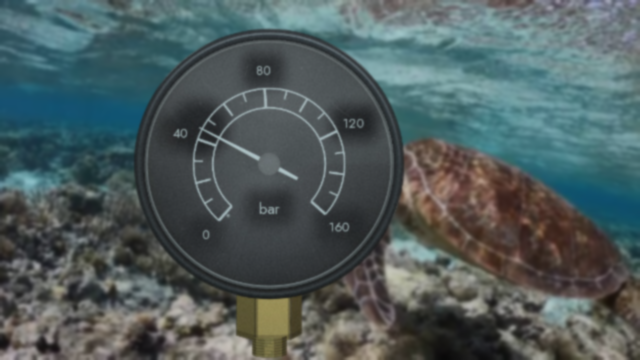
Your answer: 45 bar
